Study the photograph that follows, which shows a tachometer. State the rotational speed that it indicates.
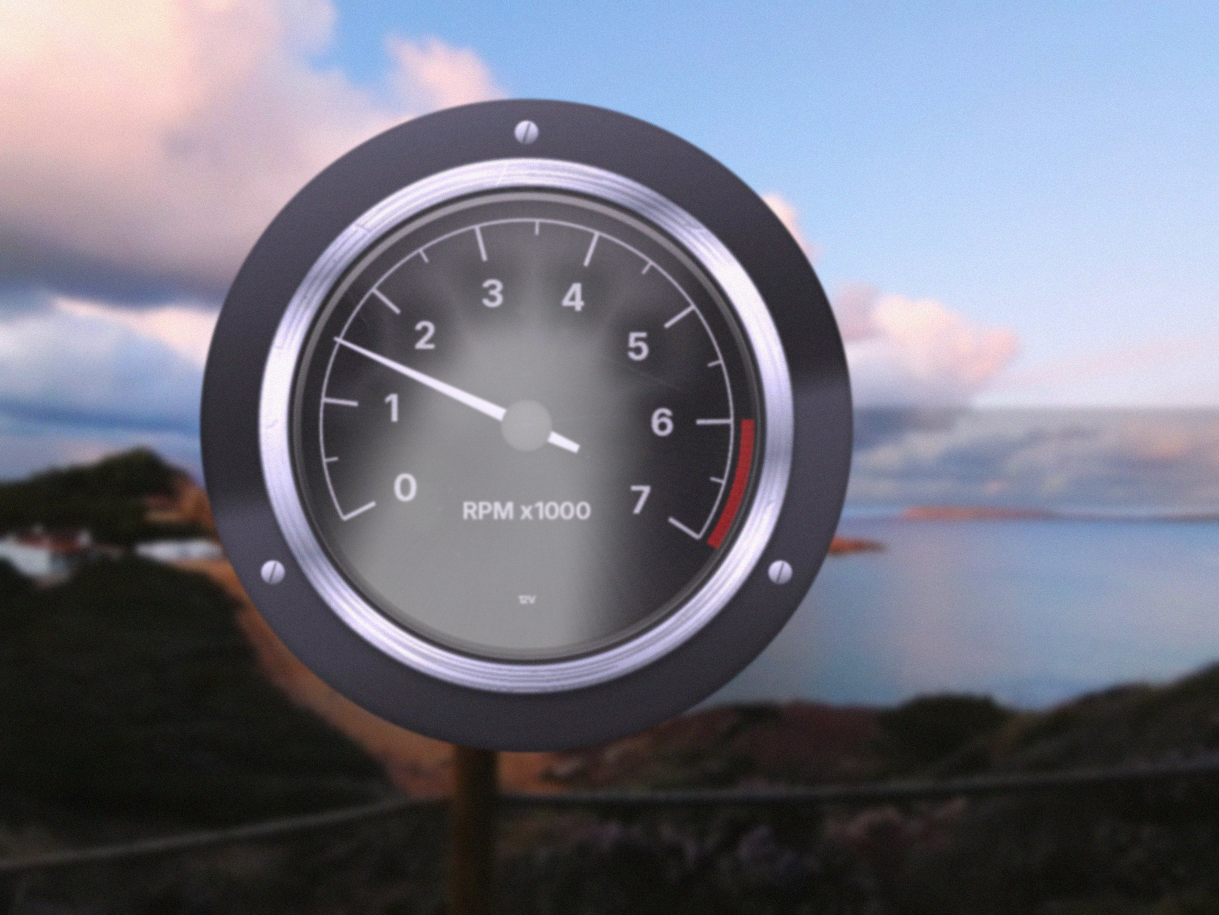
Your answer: 1500 rpm
